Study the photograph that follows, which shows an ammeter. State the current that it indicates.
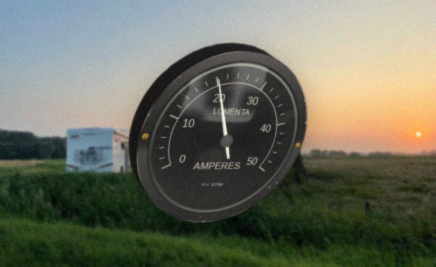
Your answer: 20 A
